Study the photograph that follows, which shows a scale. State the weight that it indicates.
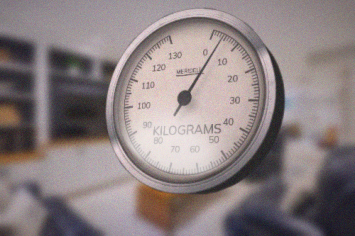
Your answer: 5 kg
